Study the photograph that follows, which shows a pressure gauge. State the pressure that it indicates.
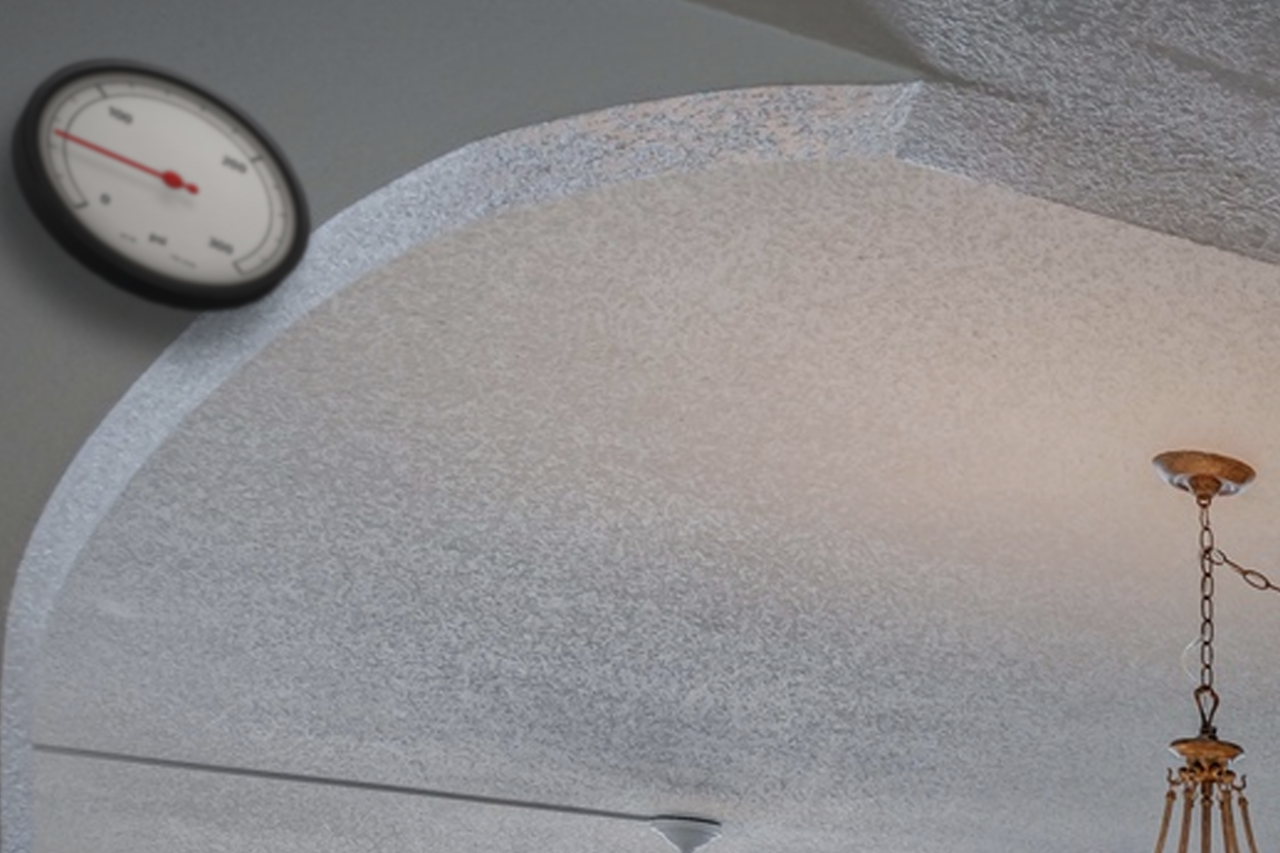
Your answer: 50 psi
